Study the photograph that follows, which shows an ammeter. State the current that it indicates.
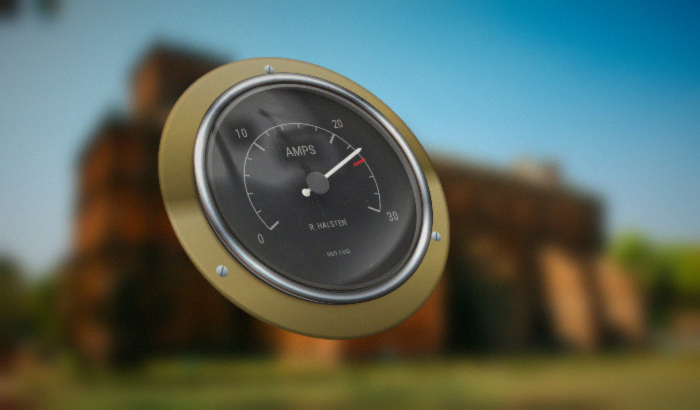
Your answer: 23 A
